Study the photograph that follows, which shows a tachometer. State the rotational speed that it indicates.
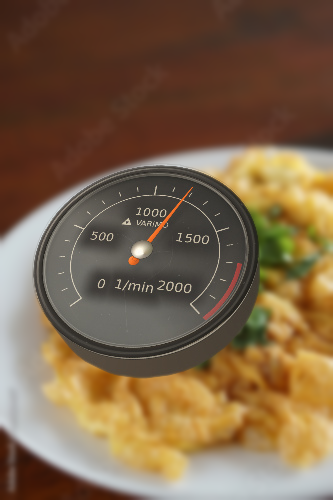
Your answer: 1200 rpm
